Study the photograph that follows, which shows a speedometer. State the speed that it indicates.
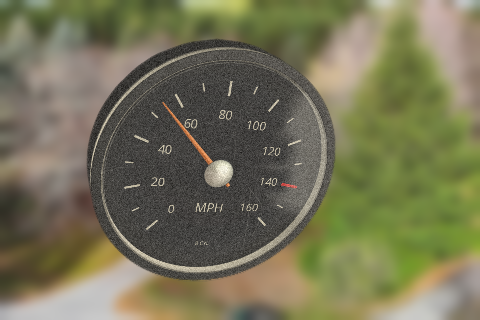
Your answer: 55 mph
